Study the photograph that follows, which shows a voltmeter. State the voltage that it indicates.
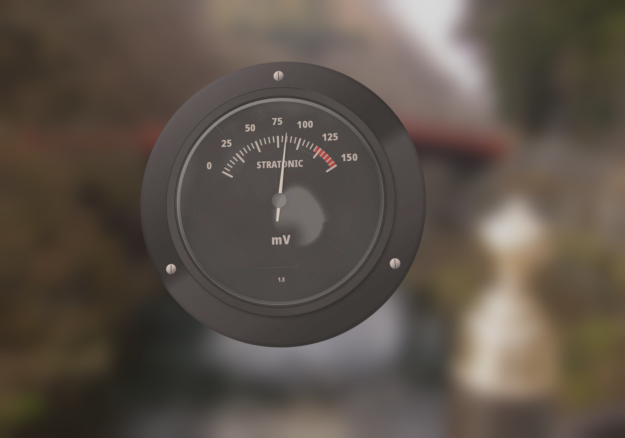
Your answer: 85 mV
